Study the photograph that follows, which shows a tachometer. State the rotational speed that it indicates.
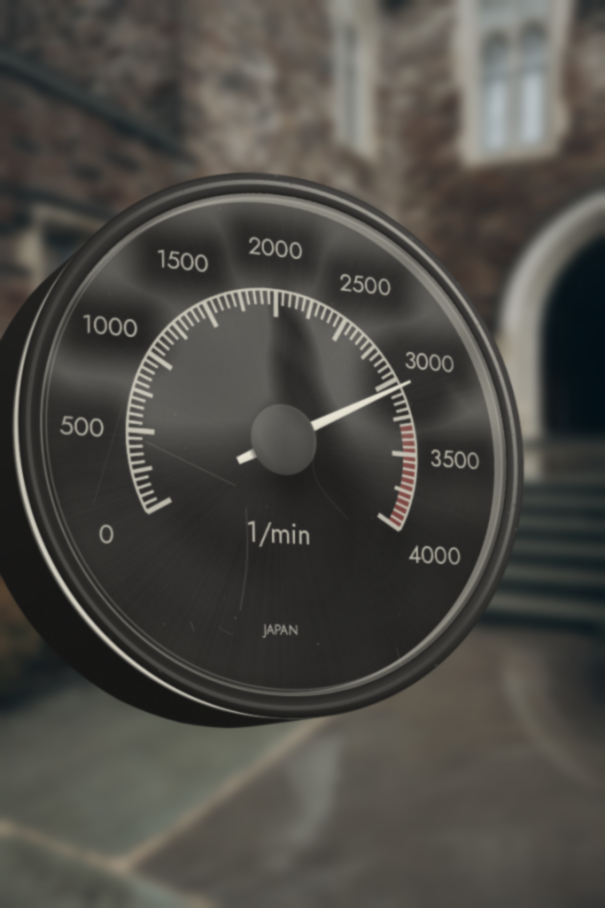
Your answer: 3050 rpm
